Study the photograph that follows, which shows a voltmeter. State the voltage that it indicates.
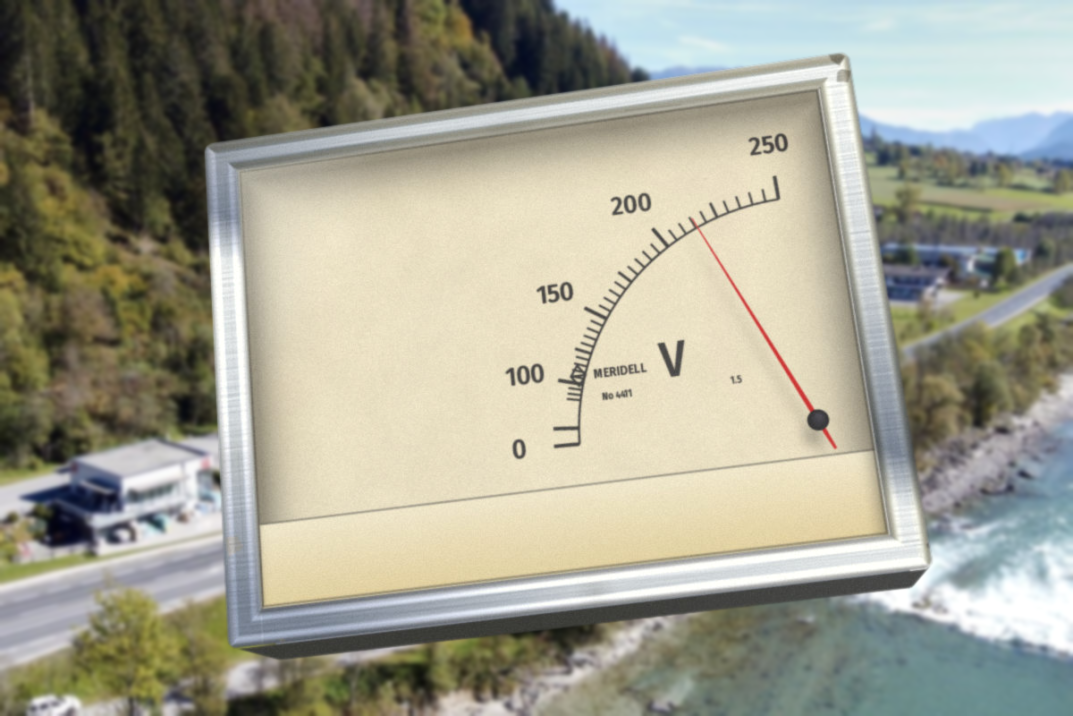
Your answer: 215 V
